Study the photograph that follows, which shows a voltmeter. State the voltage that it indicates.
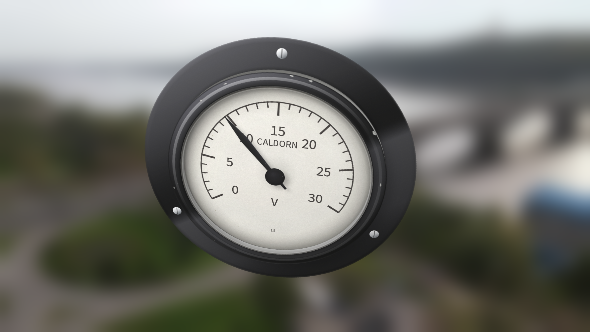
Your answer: 10 V
